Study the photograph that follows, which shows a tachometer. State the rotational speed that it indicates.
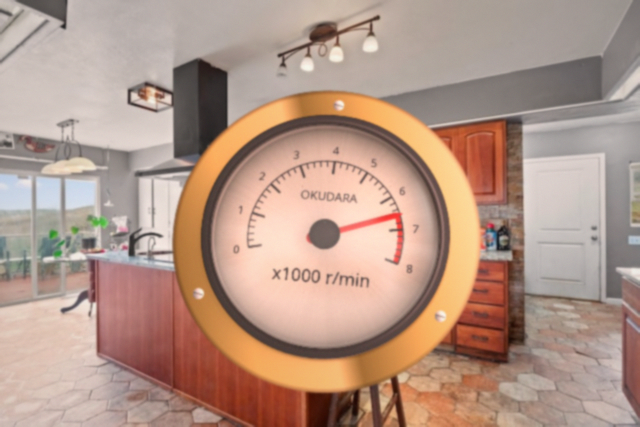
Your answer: 6600 rpm
